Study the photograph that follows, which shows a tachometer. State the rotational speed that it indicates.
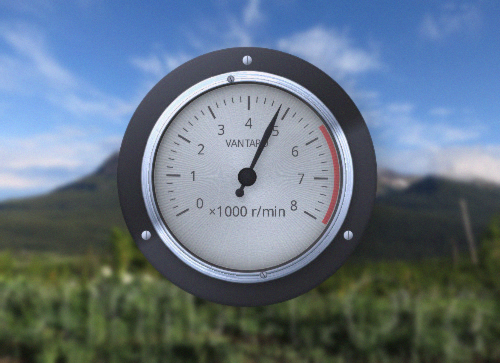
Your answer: 4800 rpm
